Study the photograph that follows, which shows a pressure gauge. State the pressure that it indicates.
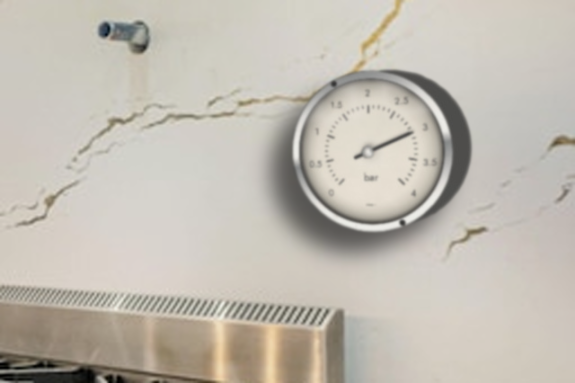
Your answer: 3 bar
